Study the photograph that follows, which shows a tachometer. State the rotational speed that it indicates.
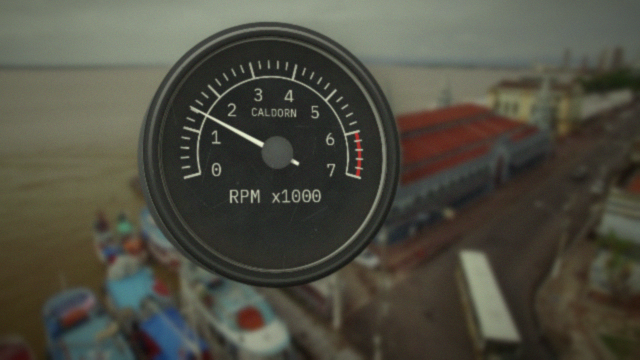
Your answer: 1400 rpm
